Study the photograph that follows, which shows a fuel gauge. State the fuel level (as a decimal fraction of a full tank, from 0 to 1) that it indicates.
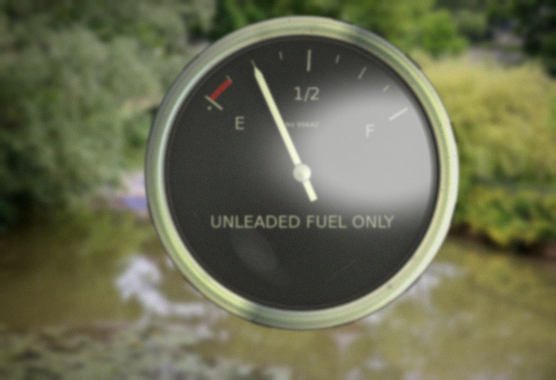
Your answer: 0.25
